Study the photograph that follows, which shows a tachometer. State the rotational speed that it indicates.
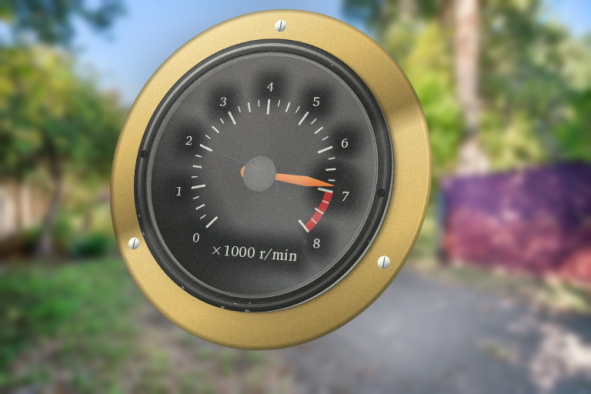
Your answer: 6875 rpm
